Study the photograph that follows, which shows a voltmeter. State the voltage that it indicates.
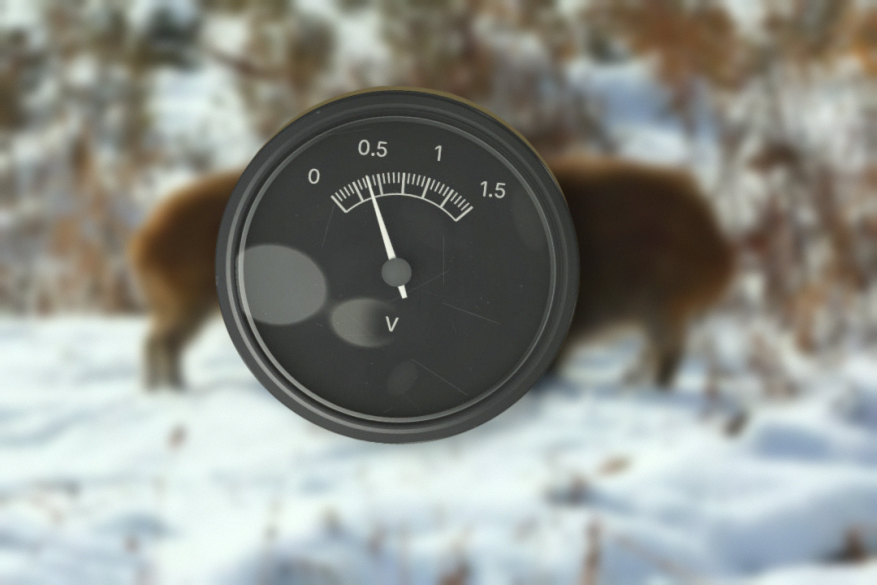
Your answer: 0.4 V
